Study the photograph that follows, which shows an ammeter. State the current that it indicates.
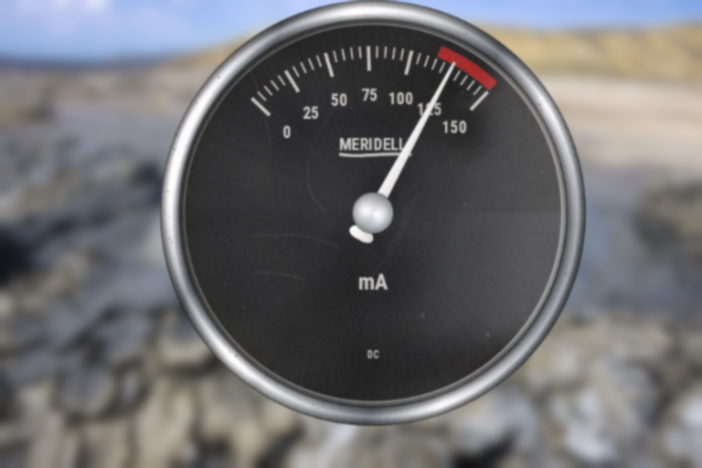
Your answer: 125 mA
